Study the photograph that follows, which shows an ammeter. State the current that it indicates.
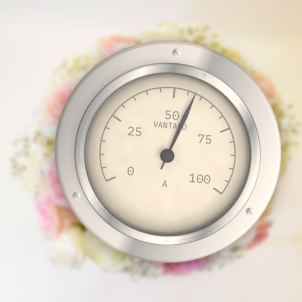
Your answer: 57.5 A
